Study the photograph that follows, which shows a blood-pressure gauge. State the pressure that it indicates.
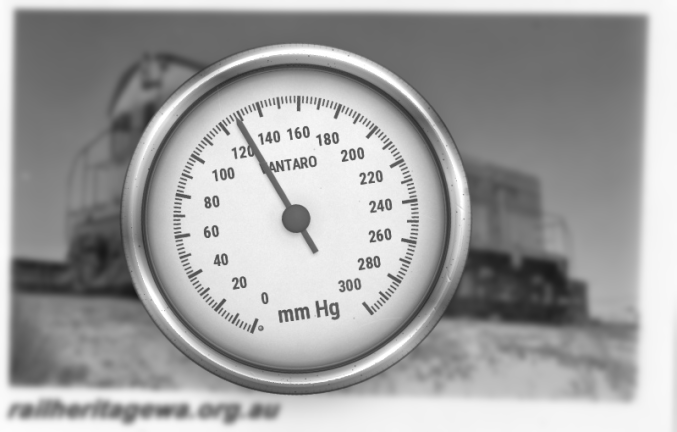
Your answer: 128 mmHg
